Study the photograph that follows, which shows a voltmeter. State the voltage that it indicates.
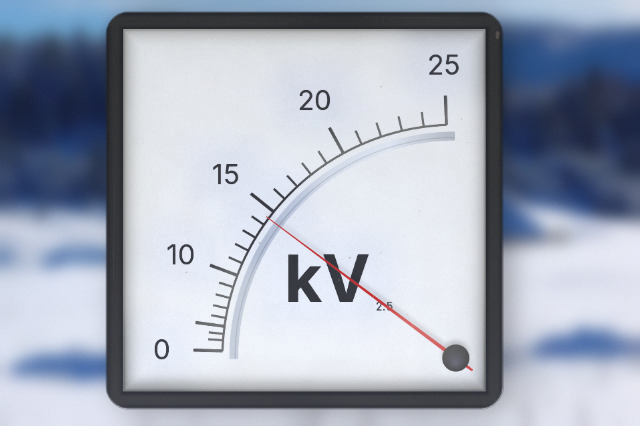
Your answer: 14.5 kV
